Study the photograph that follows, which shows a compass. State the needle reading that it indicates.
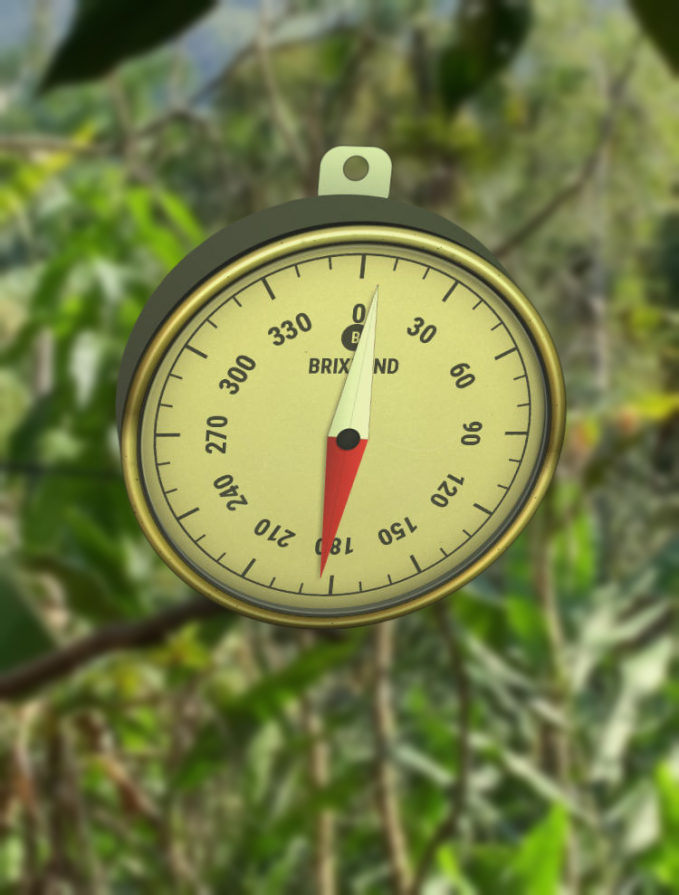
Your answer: 185 °
